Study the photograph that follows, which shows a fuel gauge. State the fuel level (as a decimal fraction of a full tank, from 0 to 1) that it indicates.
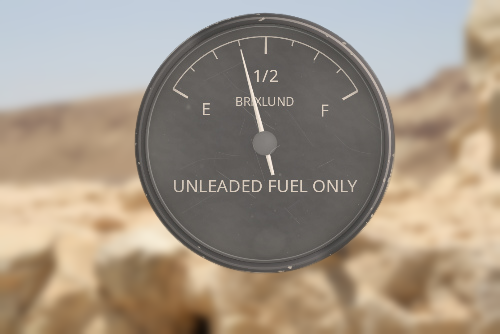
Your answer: 0.375
